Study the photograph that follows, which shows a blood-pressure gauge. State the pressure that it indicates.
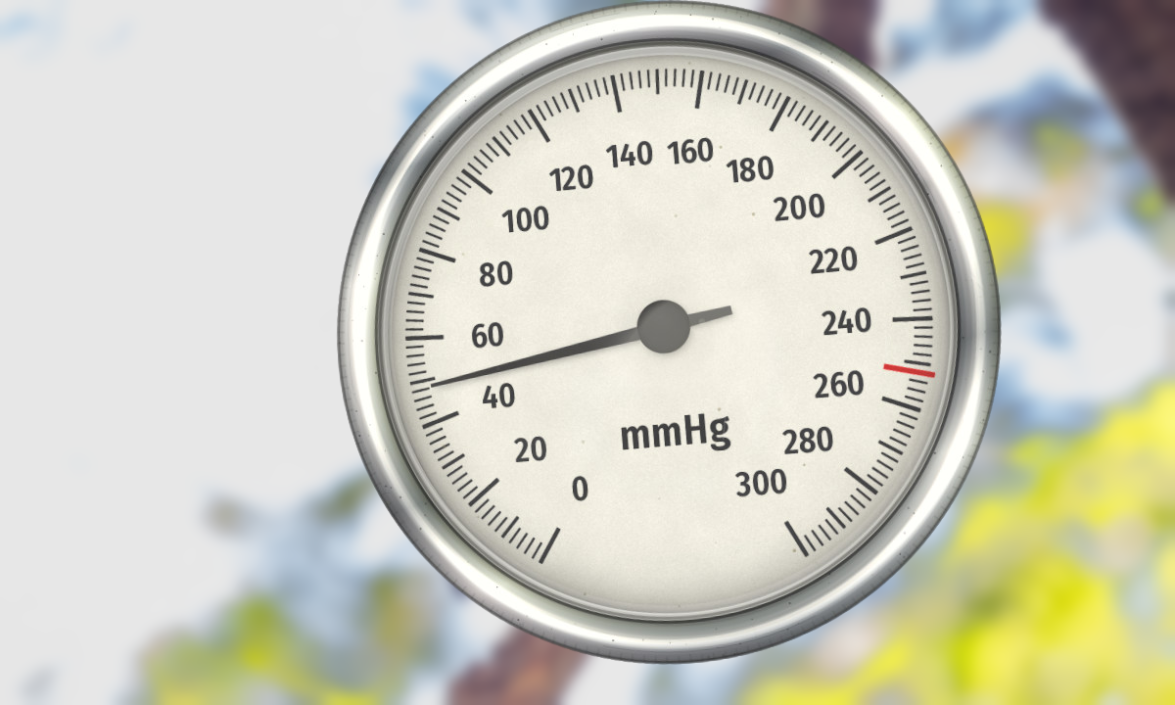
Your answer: 48 mmHg
